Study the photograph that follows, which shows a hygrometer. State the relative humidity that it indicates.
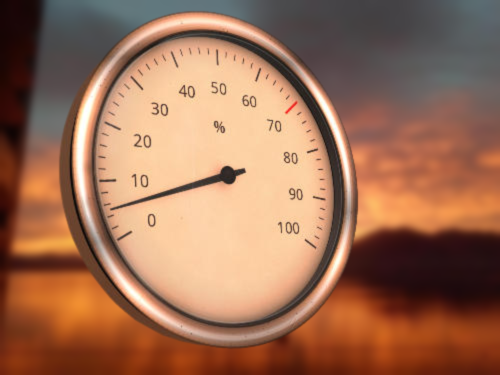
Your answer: 5 %
